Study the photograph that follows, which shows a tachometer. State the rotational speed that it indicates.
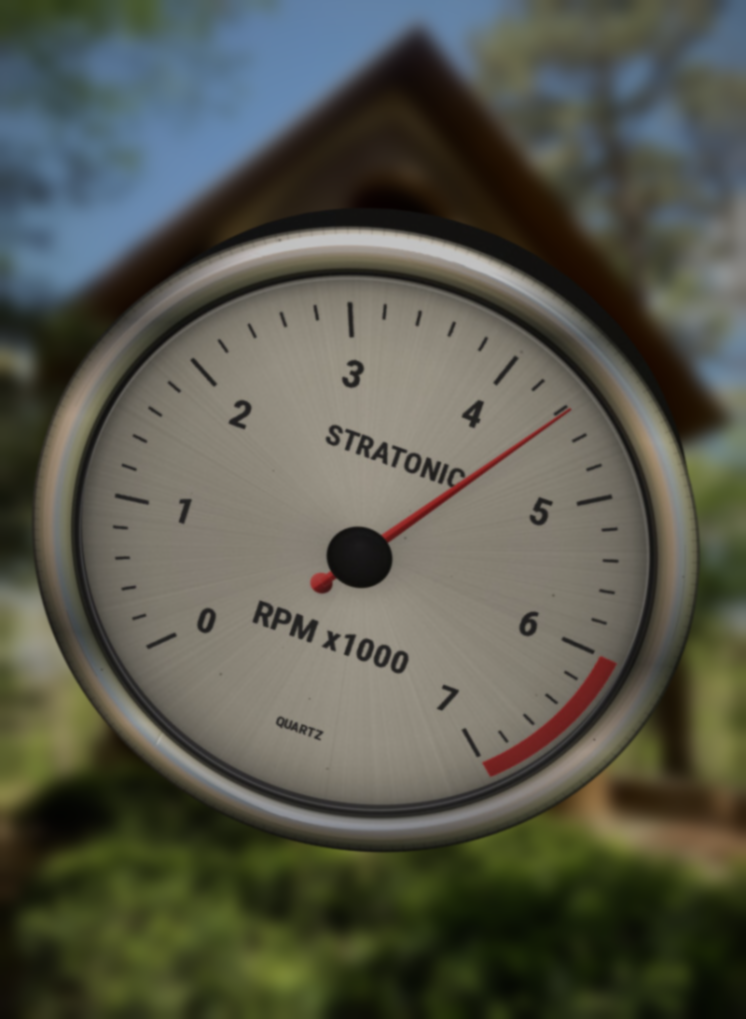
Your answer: 4400 rpm
